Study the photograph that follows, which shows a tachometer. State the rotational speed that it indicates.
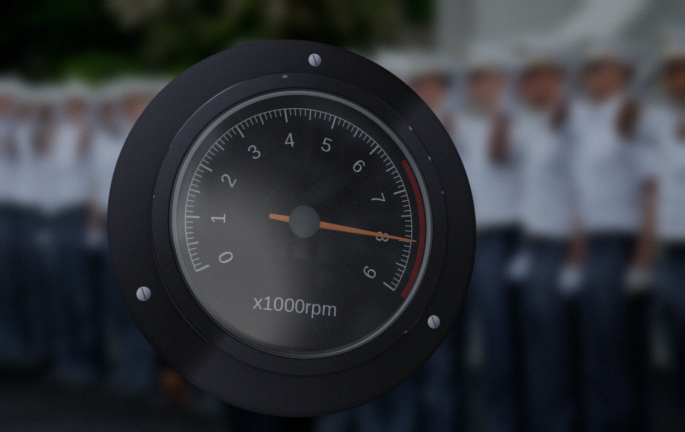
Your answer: 8000 rpm
